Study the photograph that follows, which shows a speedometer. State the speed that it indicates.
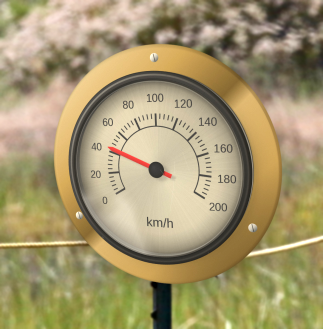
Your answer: 44 km/h
